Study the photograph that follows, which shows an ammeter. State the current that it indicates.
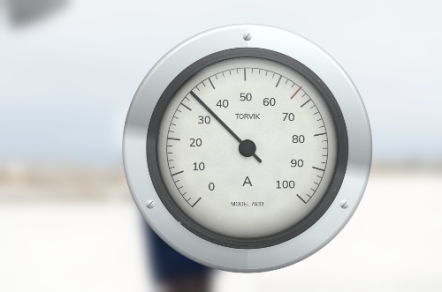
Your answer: 34 A
